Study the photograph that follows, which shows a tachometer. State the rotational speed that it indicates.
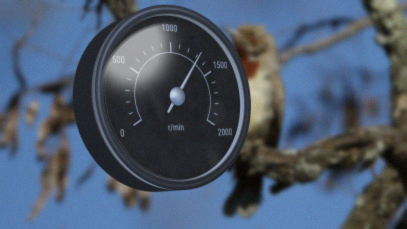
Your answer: 1300 rpm
